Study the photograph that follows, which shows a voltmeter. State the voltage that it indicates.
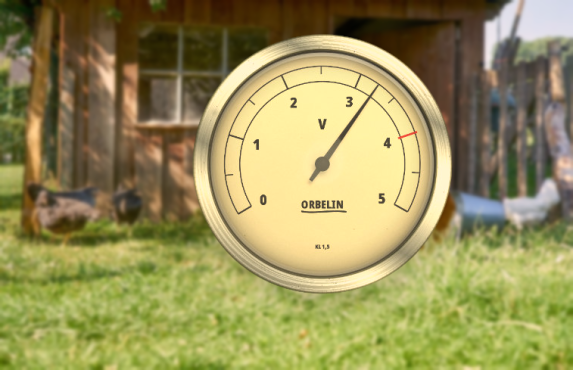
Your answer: 3.25 V
